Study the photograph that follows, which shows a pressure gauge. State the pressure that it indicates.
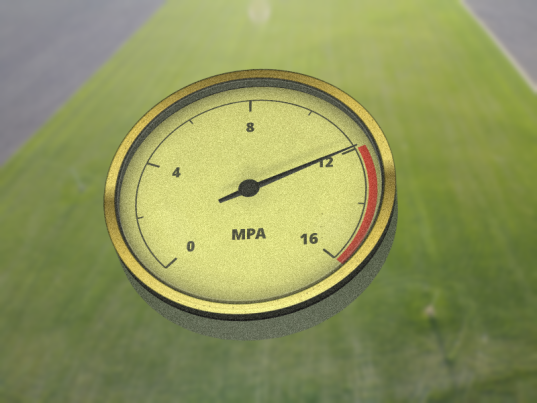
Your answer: 12 MPa
